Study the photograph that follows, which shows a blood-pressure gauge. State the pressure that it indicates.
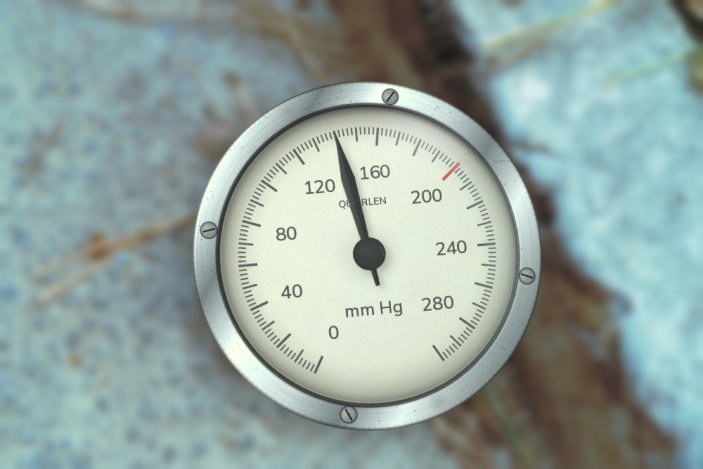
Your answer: 140 mmHg
